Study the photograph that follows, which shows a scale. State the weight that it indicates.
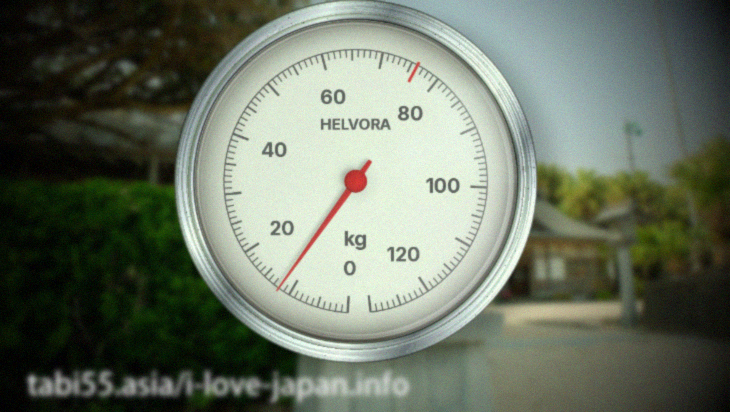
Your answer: 12 kg
